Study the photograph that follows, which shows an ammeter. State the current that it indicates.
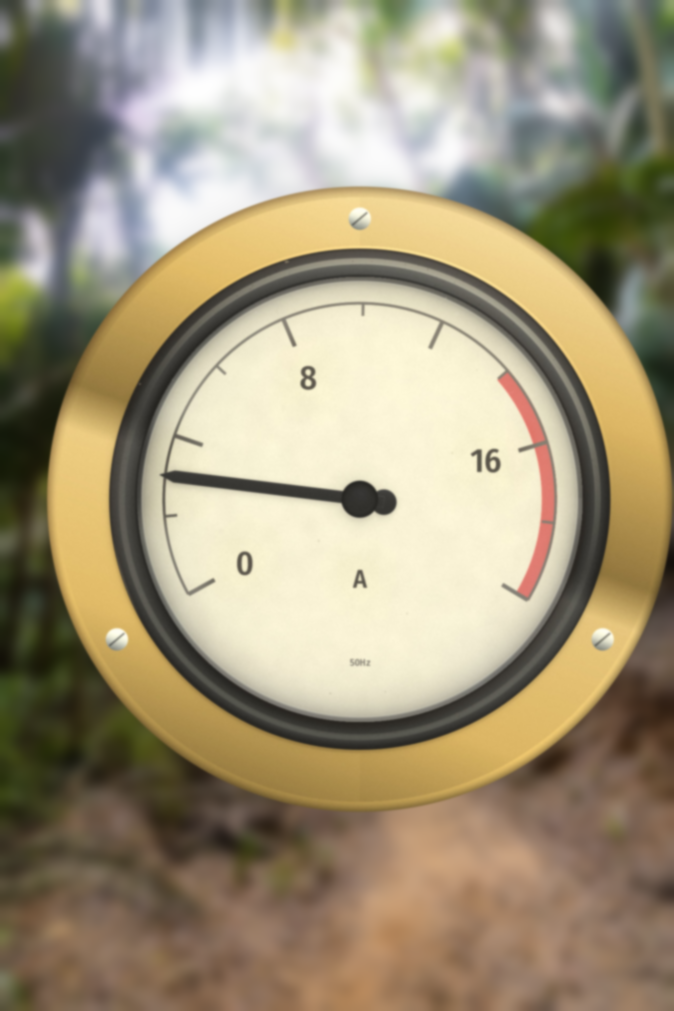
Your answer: 3 A
